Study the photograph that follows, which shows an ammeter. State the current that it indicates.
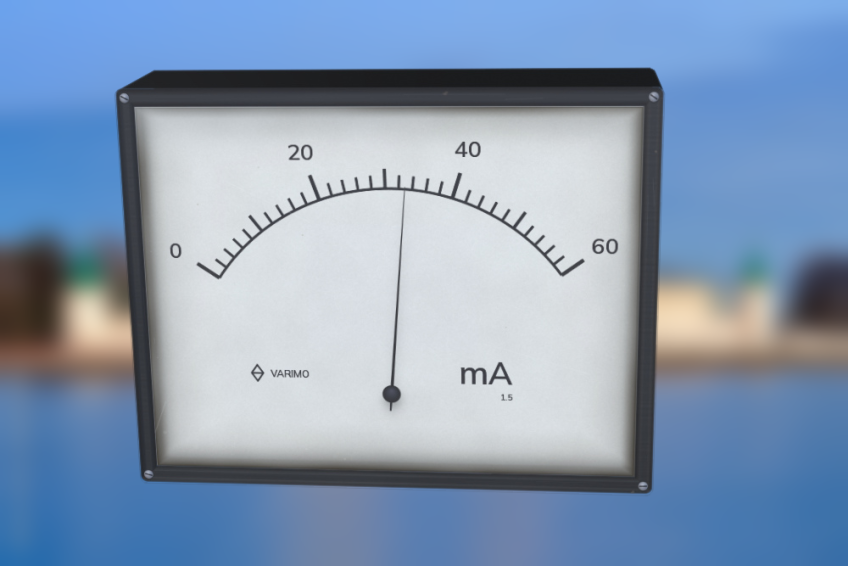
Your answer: 33 mA
